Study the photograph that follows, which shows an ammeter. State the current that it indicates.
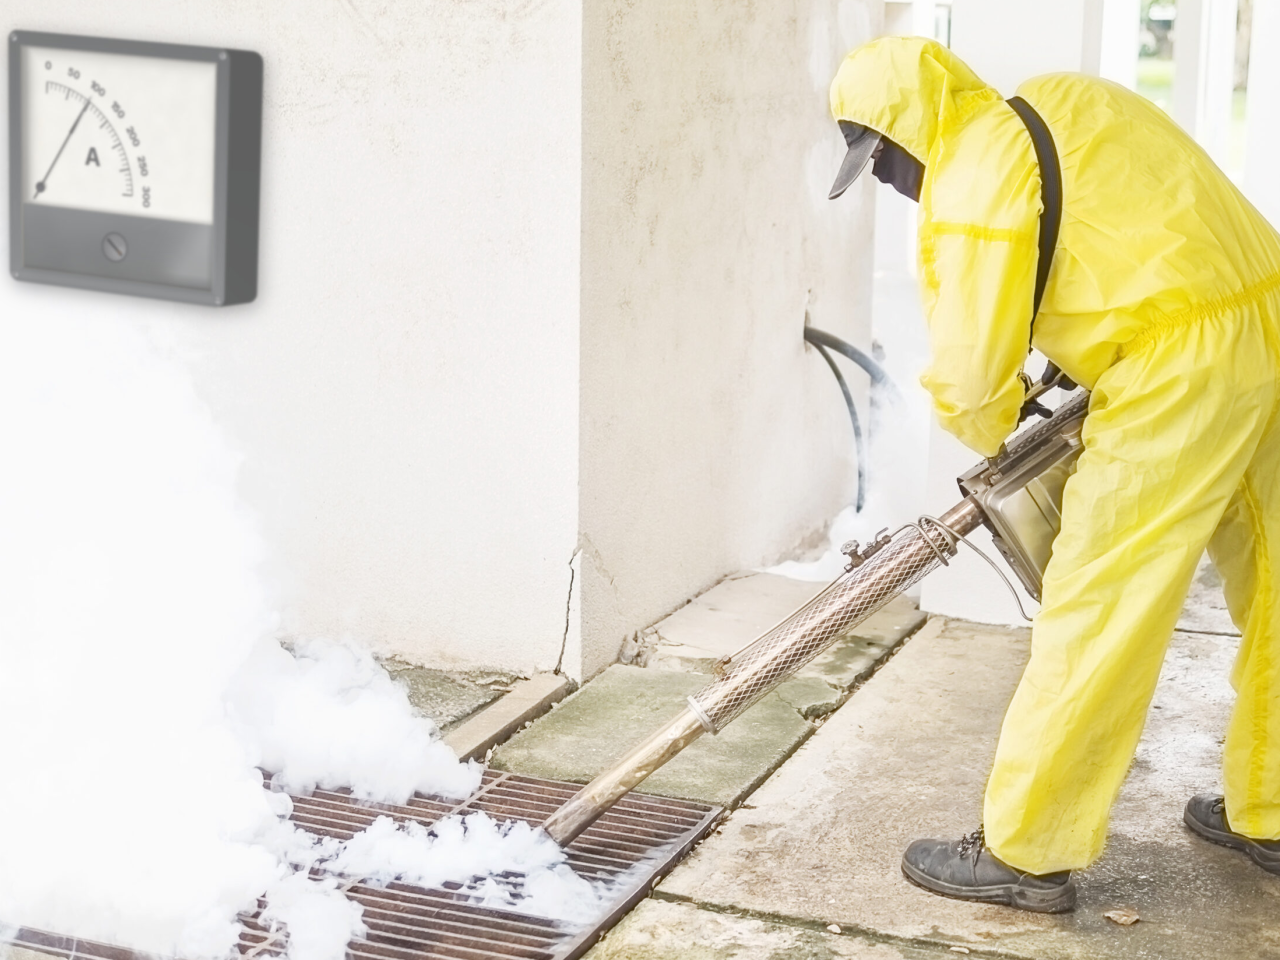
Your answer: 100 A
